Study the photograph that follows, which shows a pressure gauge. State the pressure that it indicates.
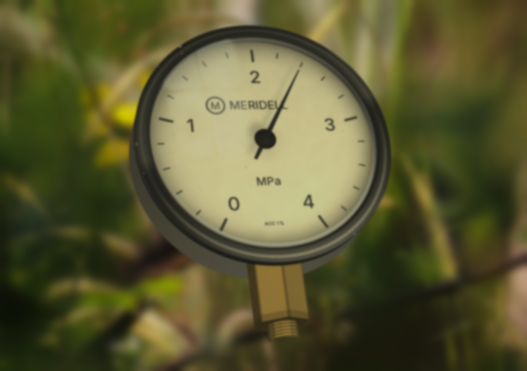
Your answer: 2.4 MPa
